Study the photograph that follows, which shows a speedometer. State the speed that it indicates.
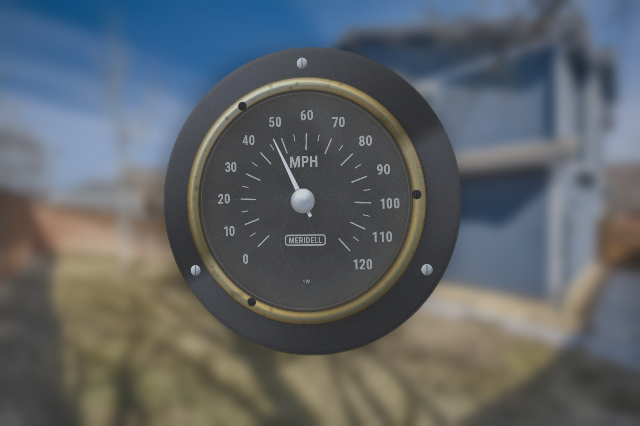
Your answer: 47.5 mph
